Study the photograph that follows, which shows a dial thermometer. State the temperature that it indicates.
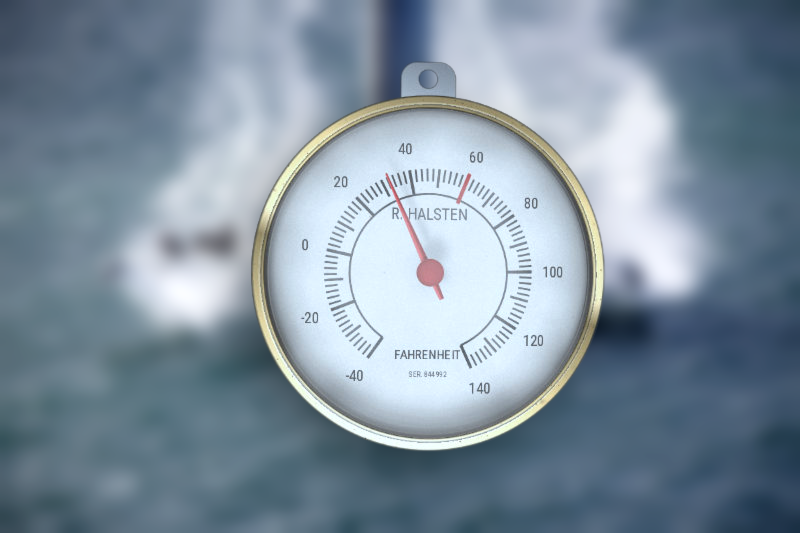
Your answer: 32 °F
